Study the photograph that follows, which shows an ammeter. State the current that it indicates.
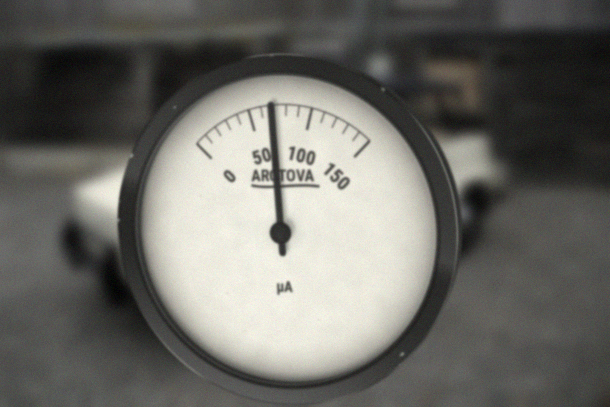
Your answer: 70 µA
